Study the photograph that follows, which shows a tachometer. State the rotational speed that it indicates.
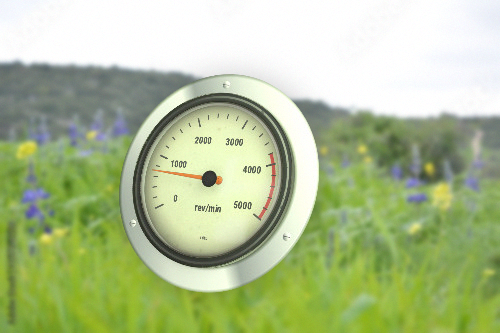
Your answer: 700 rpm
